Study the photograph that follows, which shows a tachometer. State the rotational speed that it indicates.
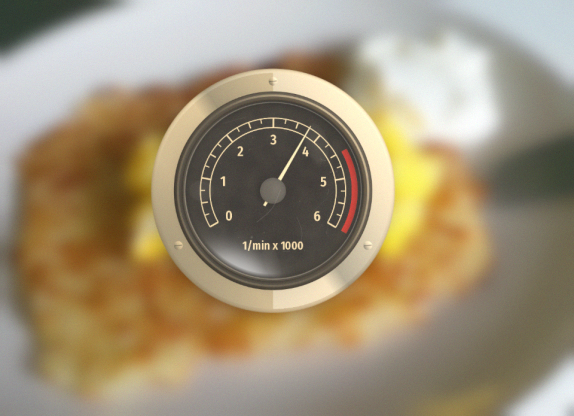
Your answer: 3750 rpm
